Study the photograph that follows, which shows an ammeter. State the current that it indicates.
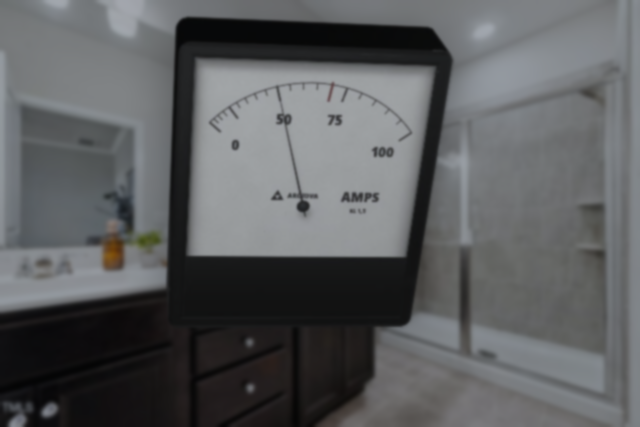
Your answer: 50 A
